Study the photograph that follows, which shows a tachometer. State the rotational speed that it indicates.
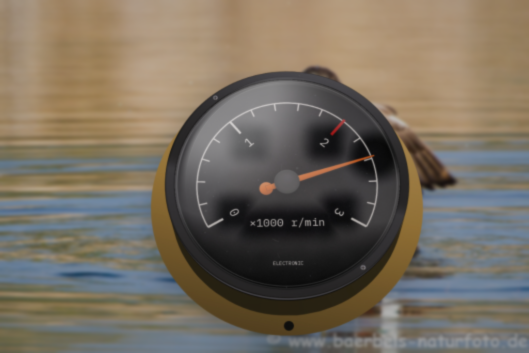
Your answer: 2400 rpm
